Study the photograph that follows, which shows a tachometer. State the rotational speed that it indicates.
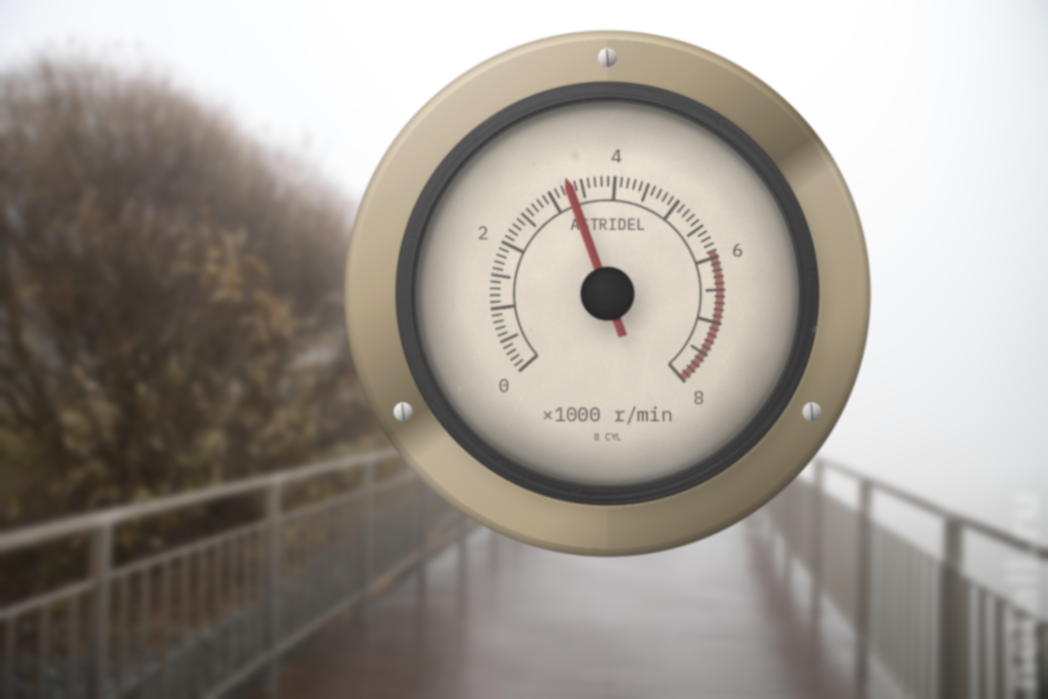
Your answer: 3300 rpm
